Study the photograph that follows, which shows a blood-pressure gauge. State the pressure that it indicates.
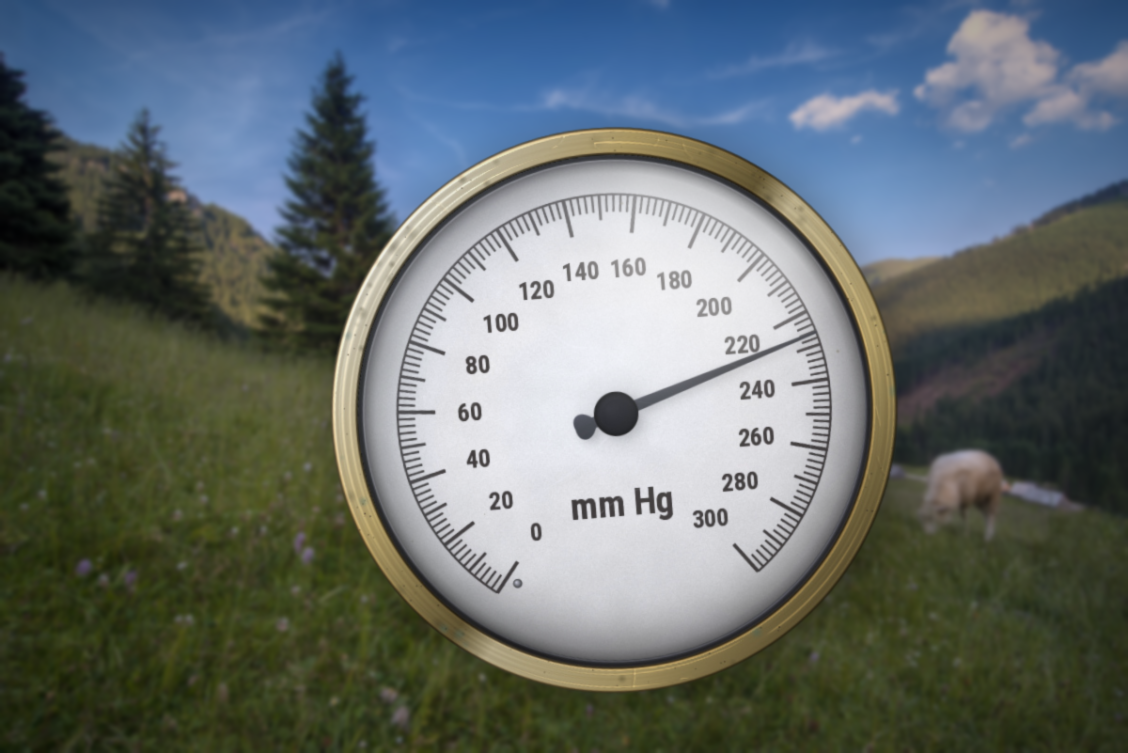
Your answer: 226 mmHg
